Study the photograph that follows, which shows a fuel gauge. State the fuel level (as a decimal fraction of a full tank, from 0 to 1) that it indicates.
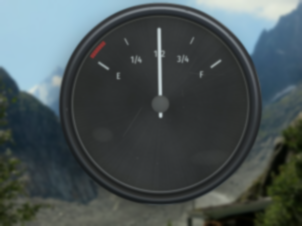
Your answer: 0.5
